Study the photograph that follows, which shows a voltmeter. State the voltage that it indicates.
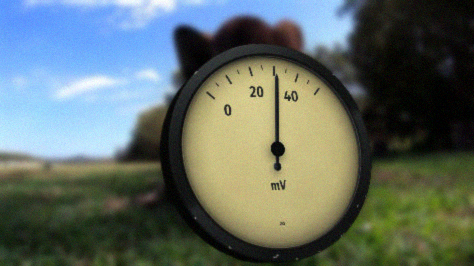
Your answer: 30 mV
